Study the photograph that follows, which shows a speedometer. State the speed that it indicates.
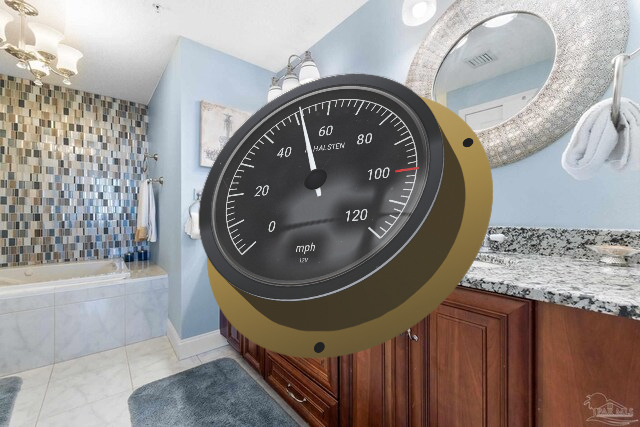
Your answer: 52 mph
